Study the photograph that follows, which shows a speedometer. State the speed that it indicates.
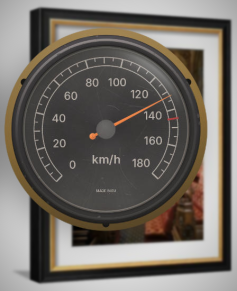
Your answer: 132.5 km/h
